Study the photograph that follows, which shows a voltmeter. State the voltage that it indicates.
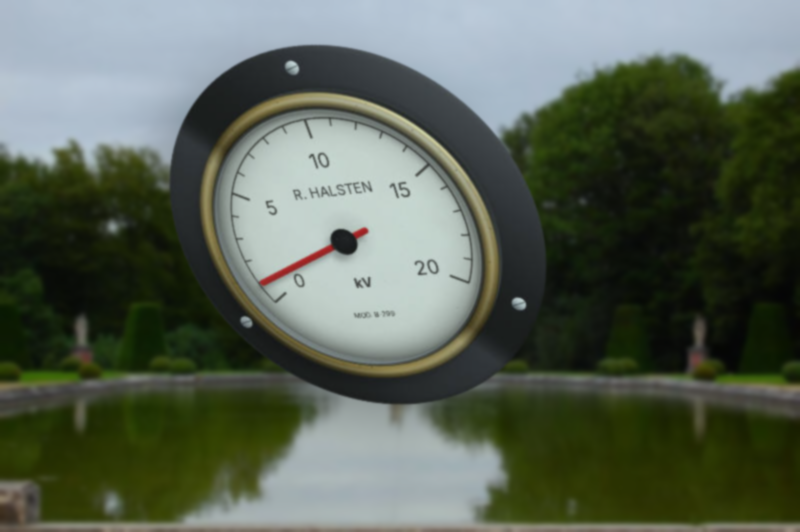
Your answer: 1 kV
